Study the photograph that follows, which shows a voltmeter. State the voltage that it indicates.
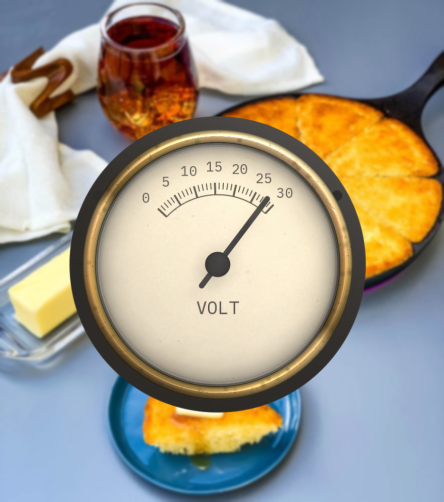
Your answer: 28 V
